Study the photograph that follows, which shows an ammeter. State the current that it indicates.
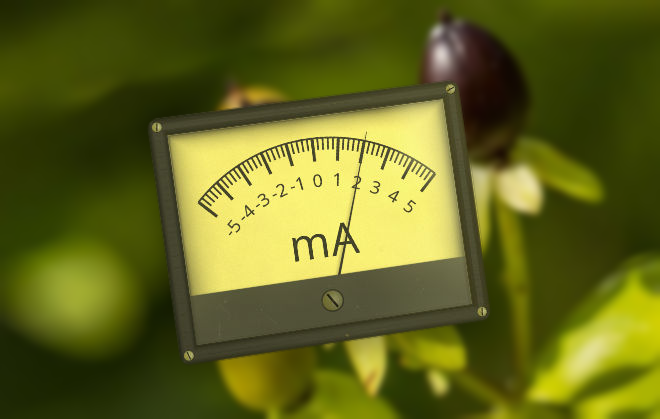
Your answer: 2 mA
